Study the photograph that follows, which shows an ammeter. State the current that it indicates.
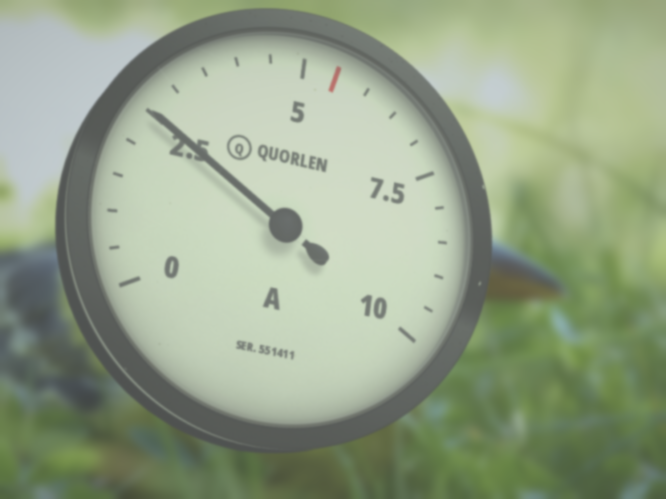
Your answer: 2.5 A
